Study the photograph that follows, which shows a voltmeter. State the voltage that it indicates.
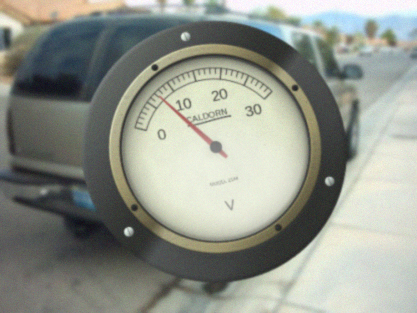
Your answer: 7 V
